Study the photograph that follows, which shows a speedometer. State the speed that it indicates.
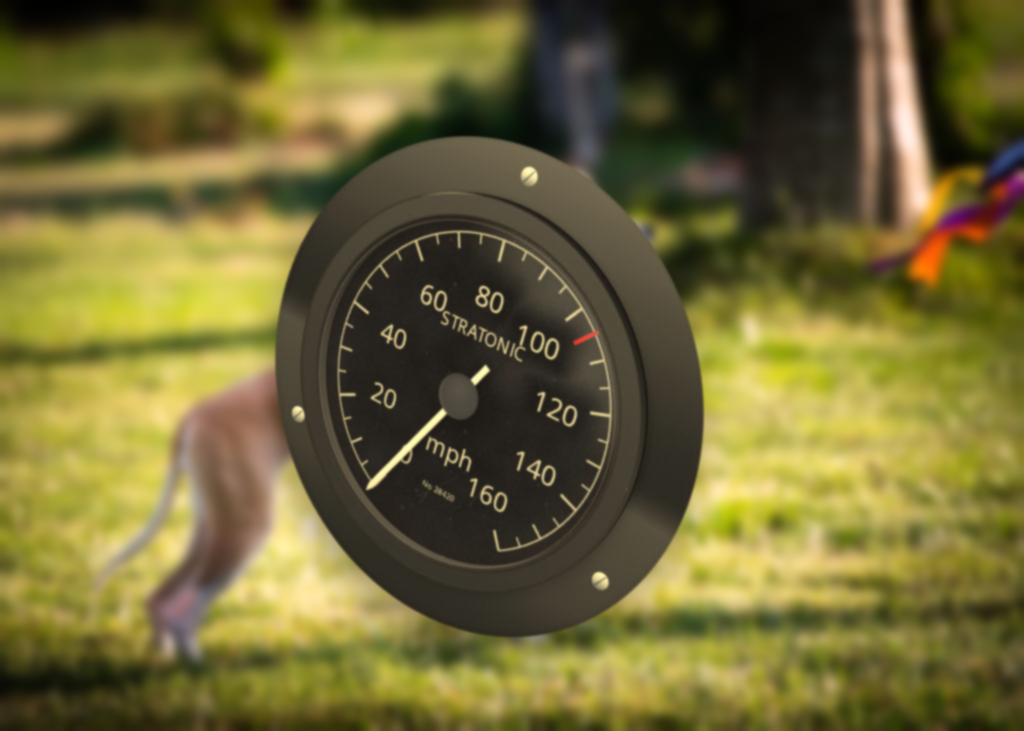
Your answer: 0 mph
